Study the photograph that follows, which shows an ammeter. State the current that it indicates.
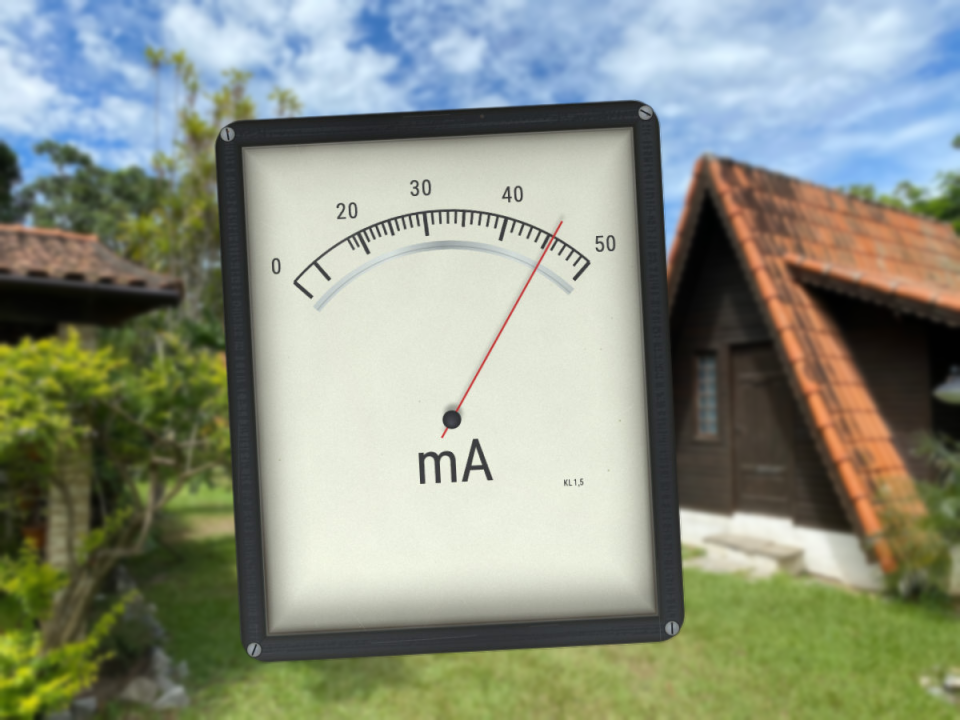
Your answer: 45.5 mA
